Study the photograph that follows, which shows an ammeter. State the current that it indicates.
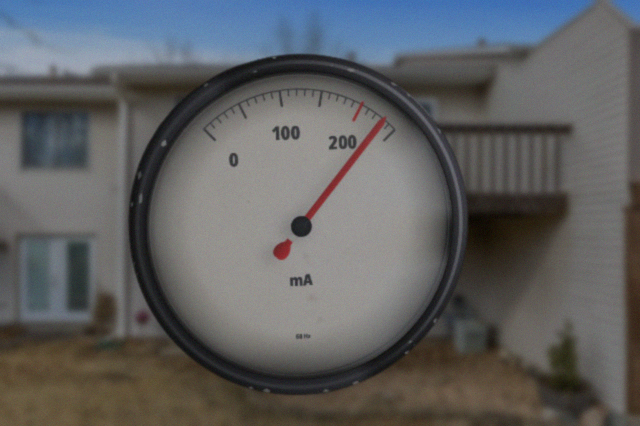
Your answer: 230 mA
